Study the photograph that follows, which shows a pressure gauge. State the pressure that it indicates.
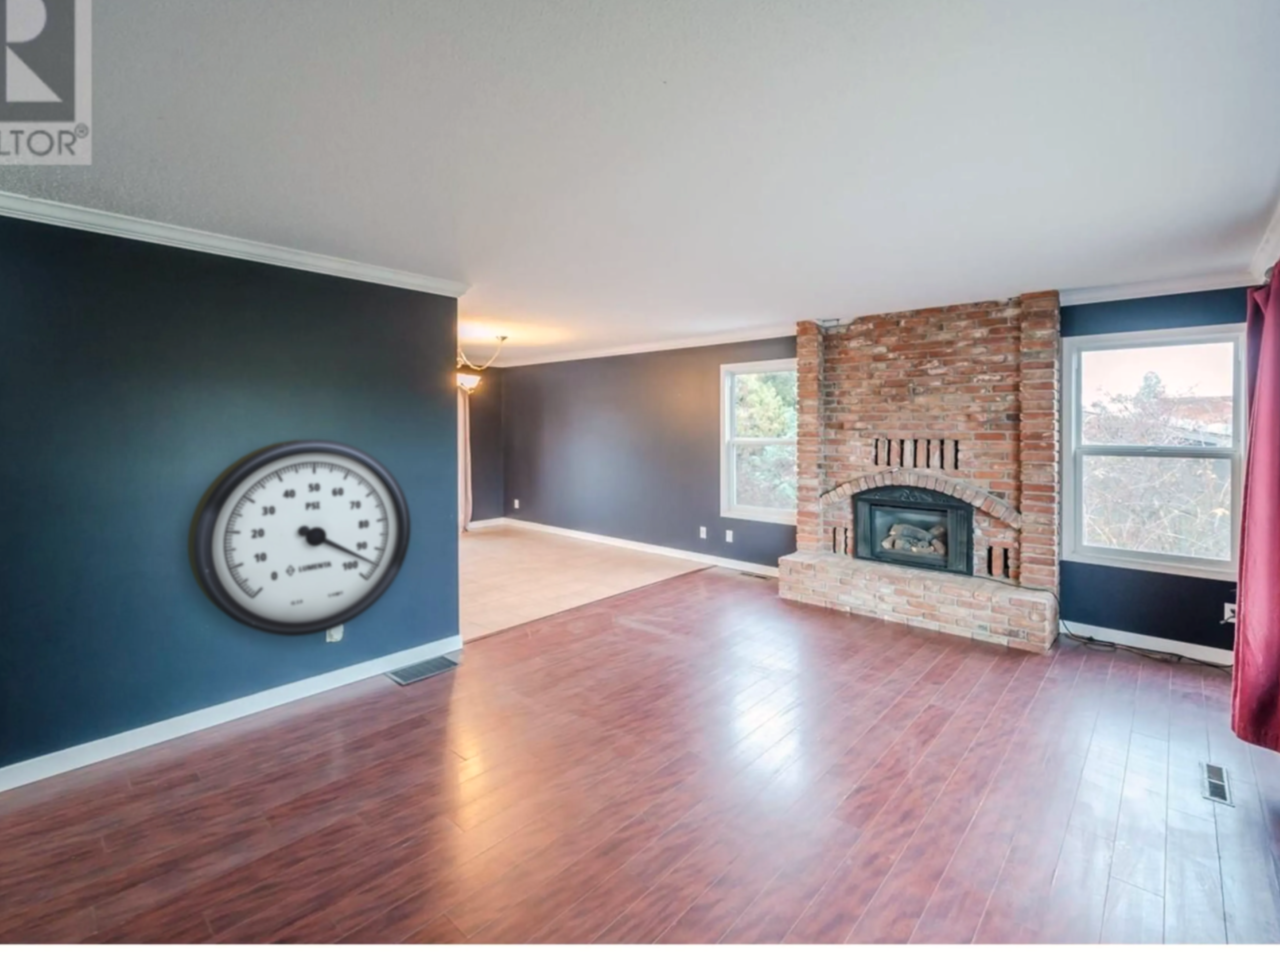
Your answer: 95 psi
